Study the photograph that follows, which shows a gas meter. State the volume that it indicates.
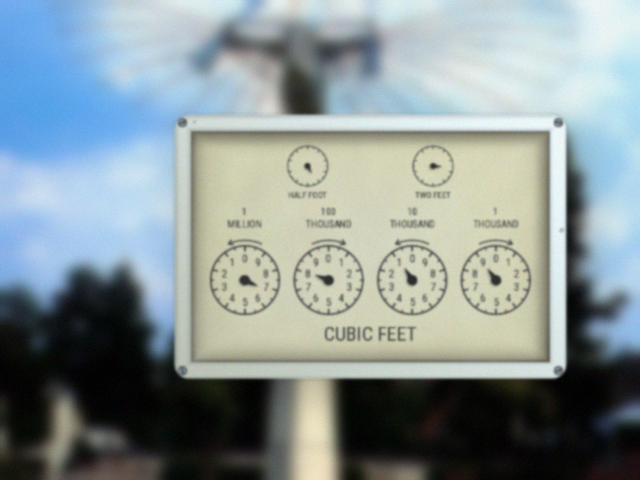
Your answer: 680900 ft³
